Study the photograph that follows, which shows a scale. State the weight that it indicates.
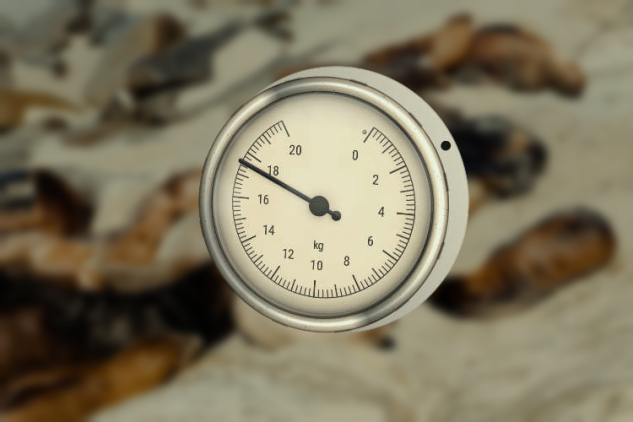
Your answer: 17.6 kg
